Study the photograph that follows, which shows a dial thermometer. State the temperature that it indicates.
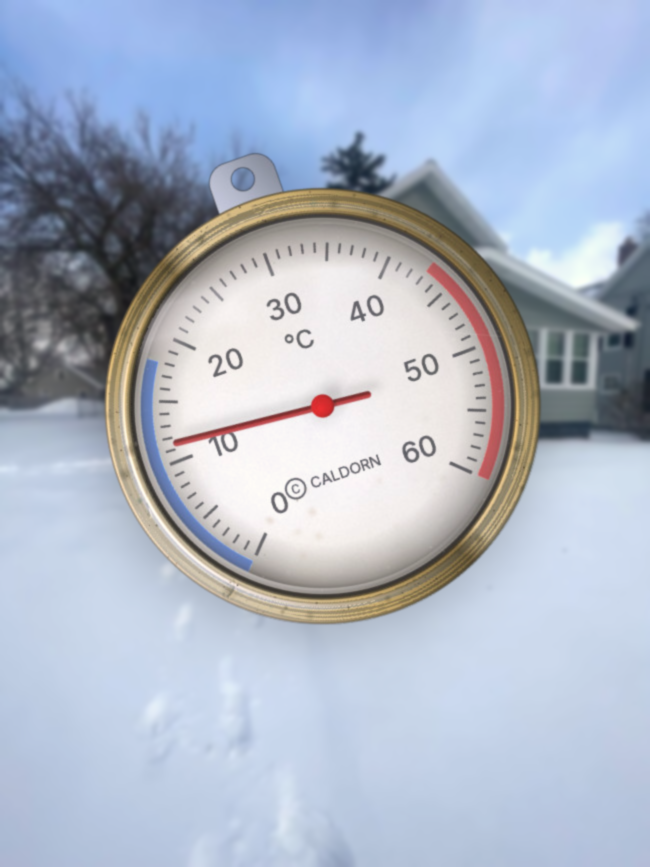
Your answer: 11.5 °C
